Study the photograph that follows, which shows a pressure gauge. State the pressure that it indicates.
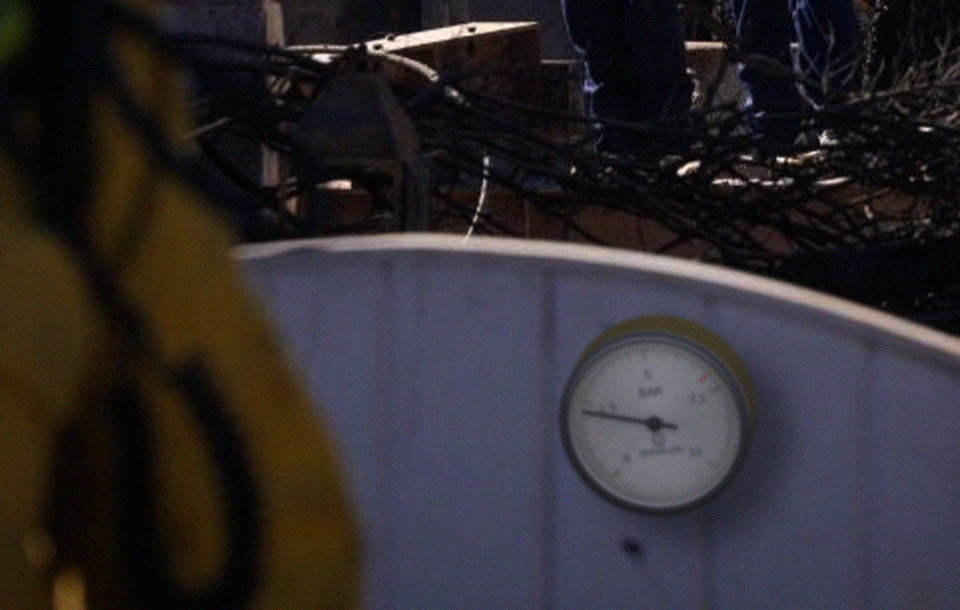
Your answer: 2.25 bar
